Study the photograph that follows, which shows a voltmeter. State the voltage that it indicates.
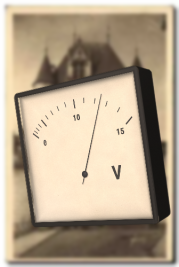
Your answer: 12.5 V
